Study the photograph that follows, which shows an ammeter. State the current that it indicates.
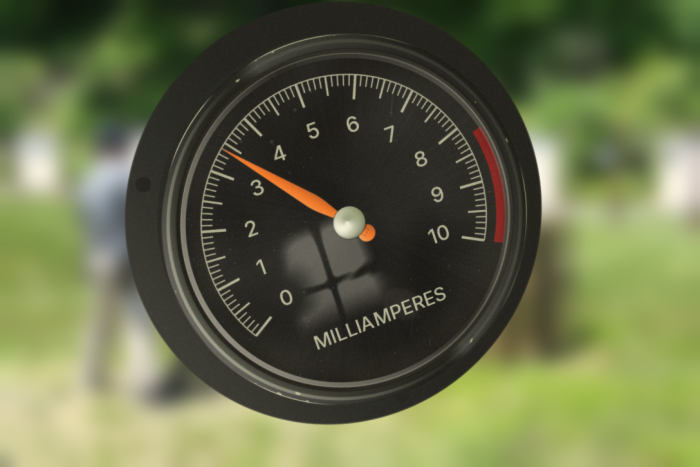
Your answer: 3.4 mA
